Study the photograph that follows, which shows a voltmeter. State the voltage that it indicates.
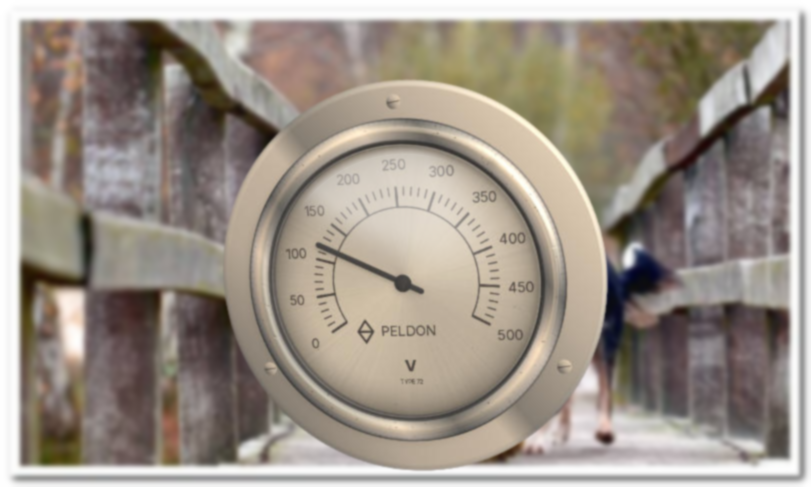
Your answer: 120 V
